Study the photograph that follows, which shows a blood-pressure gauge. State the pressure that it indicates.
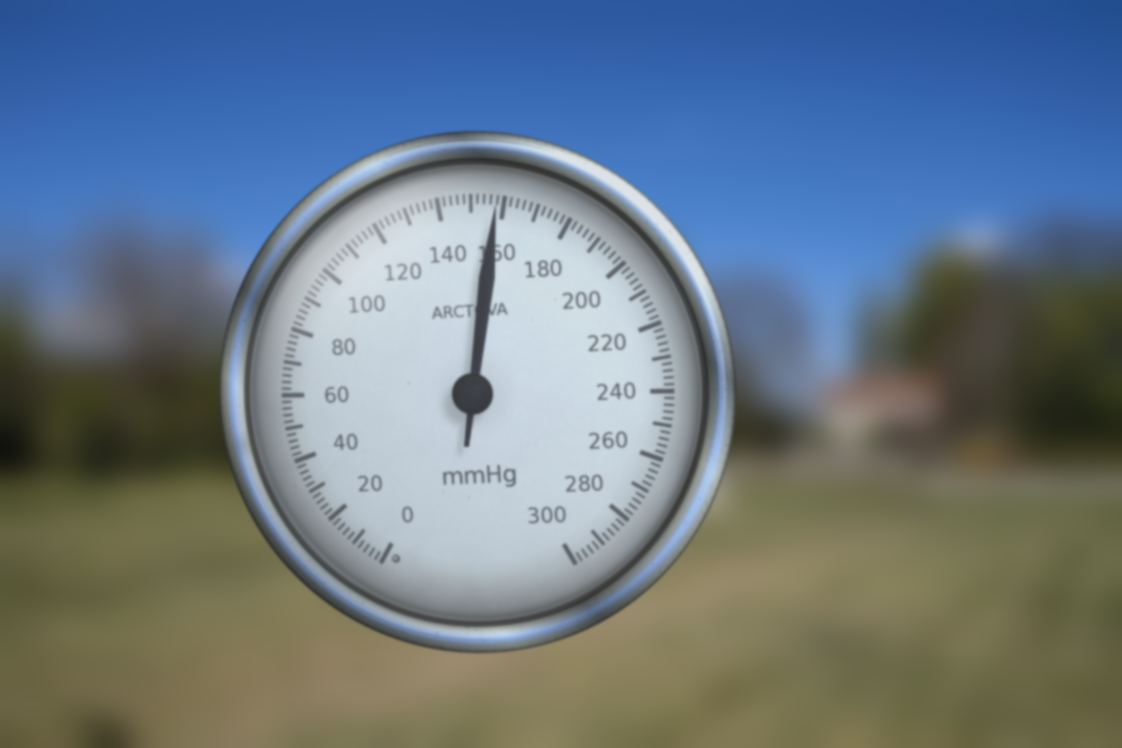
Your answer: 158 mmHg
